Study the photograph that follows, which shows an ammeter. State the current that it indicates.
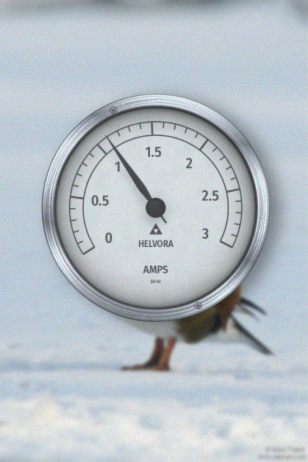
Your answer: 1.1 A
